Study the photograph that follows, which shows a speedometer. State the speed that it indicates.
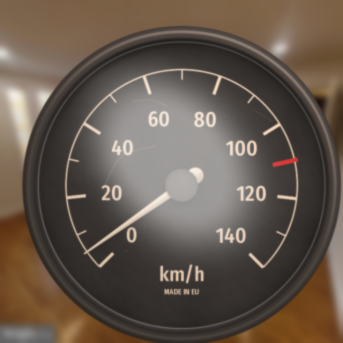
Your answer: 5 km/h
